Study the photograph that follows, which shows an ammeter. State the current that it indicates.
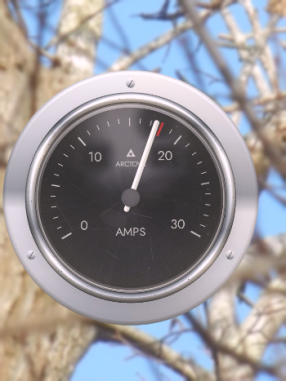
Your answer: 17.5 A
